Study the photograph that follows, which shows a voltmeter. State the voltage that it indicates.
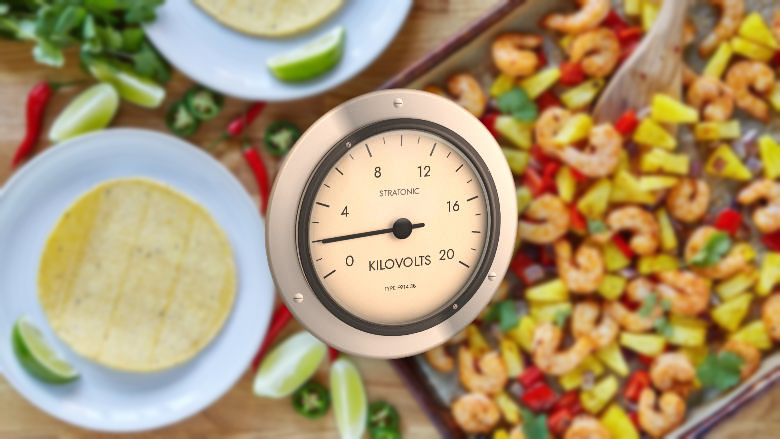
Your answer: 2 kV
